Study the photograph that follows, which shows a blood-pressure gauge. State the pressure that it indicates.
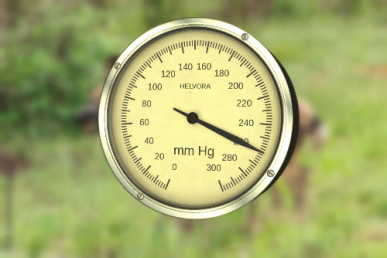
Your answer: 260 mmHg
